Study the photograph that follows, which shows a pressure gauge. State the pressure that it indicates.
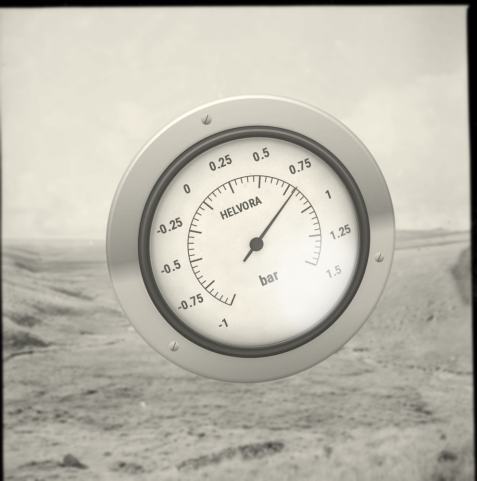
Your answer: 0.8 bar
